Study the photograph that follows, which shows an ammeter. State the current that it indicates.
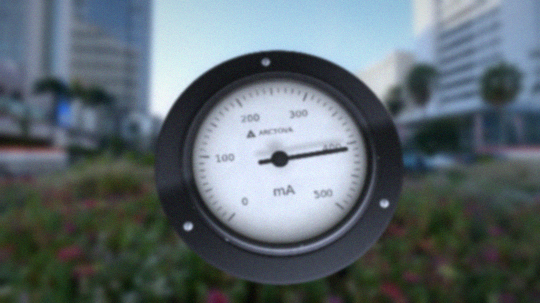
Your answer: 410 mA
